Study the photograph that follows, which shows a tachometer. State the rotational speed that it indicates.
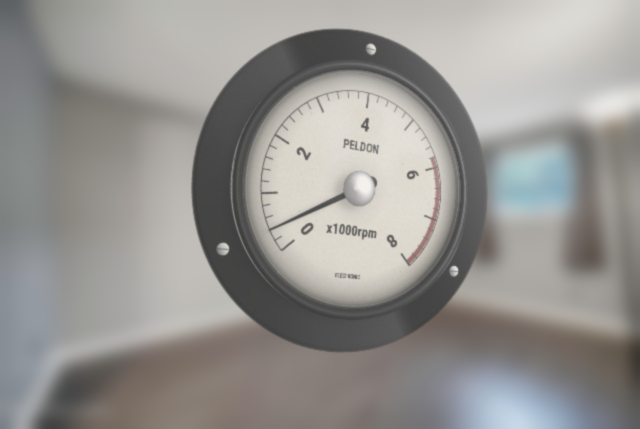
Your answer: 400 rpm
